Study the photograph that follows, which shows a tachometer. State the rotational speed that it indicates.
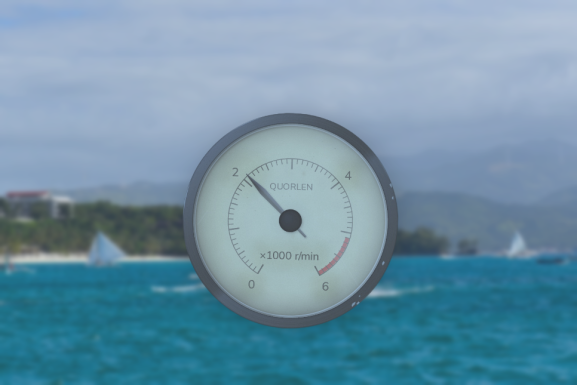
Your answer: 2100 rpm
